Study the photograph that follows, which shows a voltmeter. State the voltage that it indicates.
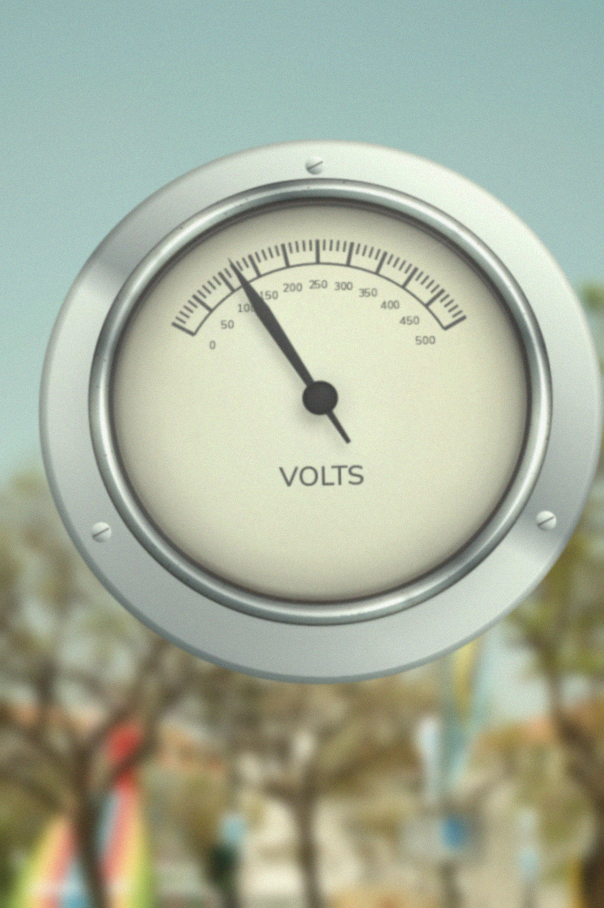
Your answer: 120 V
